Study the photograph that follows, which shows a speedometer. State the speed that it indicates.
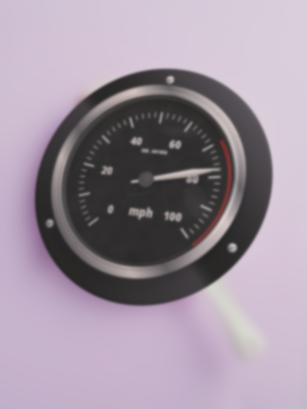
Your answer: 78 mph
